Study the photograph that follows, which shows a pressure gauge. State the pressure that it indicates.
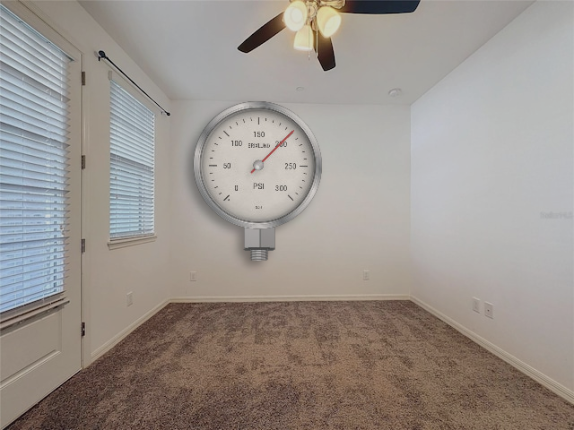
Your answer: 200 psi
